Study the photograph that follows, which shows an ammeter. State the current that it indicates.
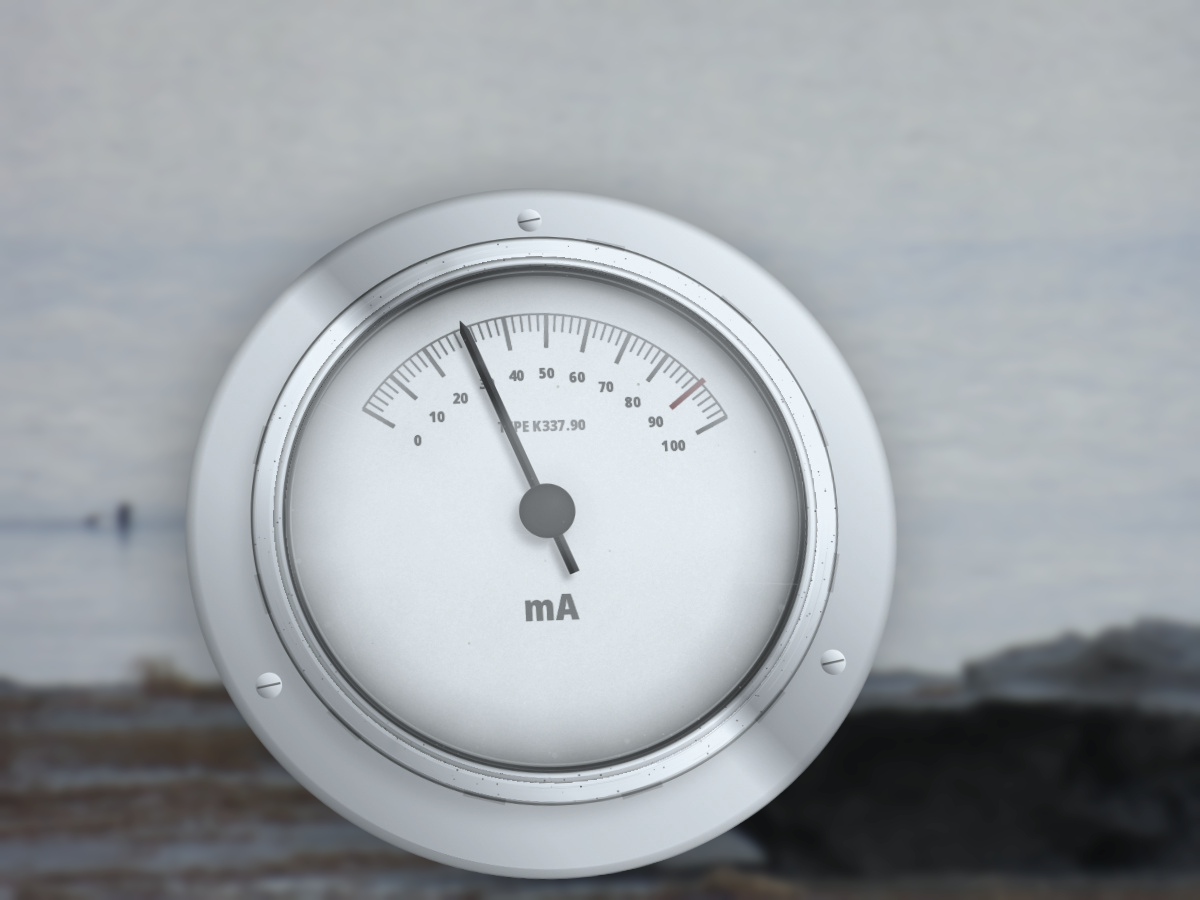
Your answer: 30 mA
